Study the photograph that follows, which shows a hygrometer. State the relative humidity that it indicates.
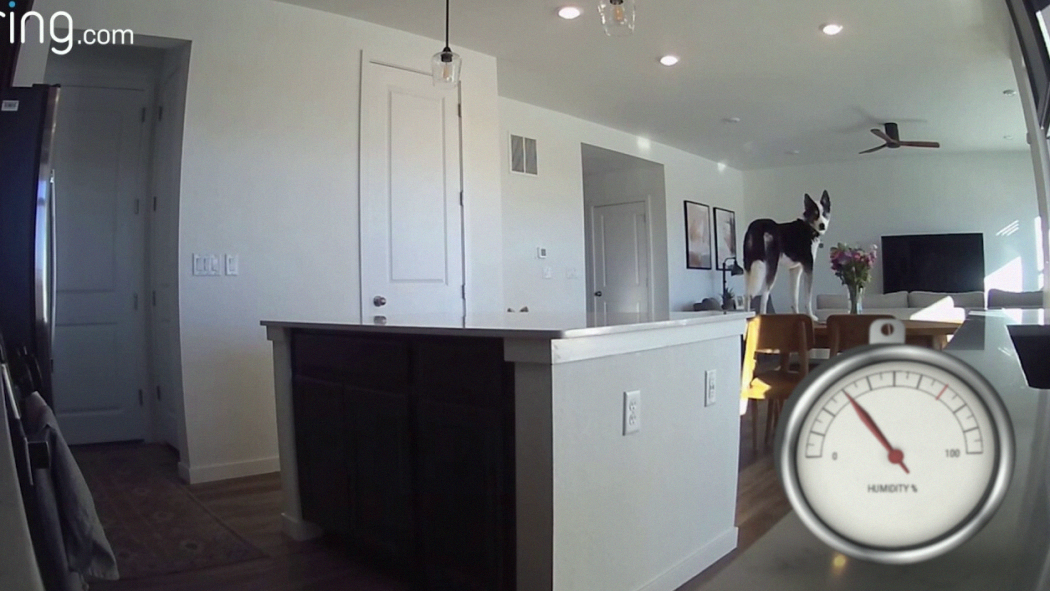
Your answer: 30 %
